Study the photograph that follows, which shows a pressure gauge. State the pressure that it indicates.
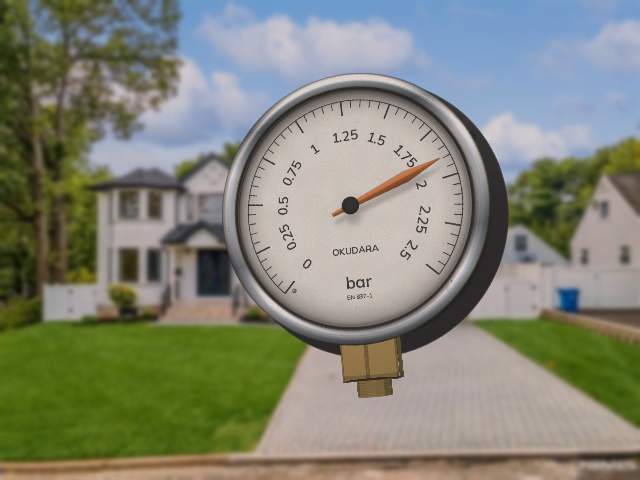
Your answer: 1.9 bar
